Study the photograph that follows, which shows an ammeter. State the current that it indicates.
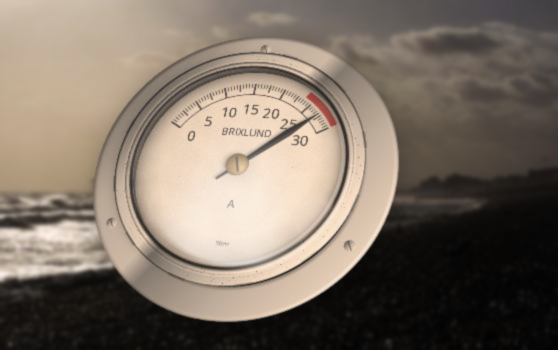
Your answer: 27.5 A
